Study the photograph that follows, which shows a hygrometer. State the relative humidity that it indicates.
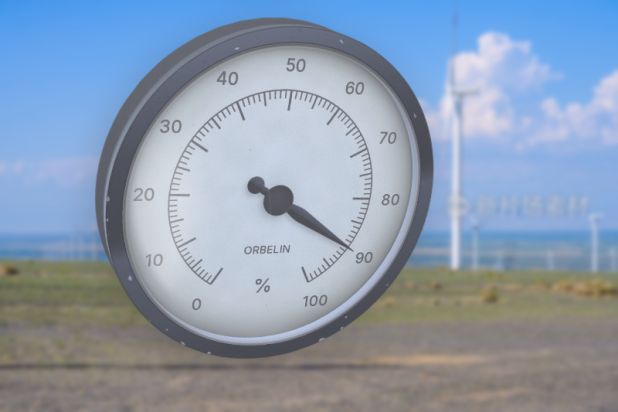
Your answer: 90 %
